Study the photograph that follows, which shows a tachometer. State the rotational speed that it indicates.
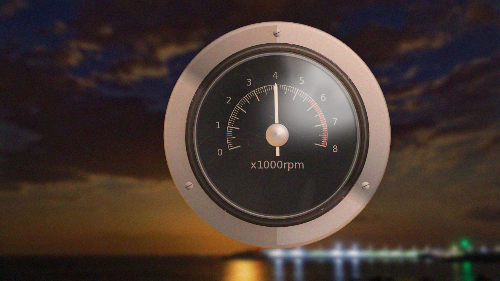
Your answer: 4000 rpm
